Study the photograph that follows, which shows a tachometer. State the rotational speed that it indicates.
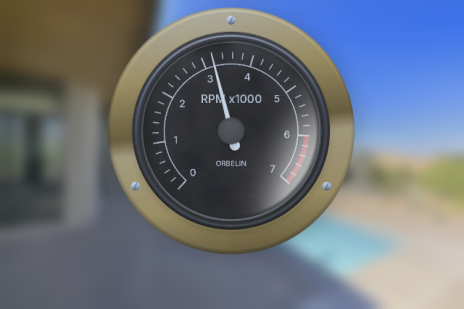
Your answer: 3200 rpm
